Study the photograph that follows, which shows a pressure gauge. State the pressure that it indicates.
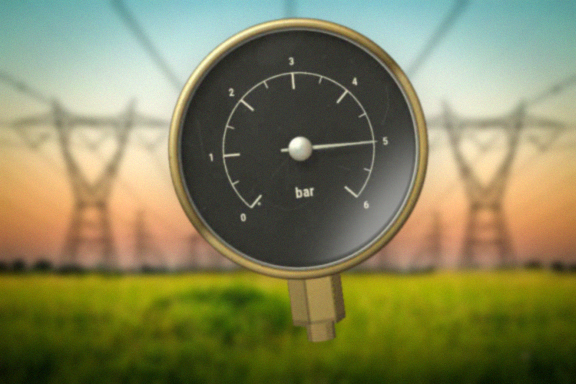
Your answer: 5 bar
